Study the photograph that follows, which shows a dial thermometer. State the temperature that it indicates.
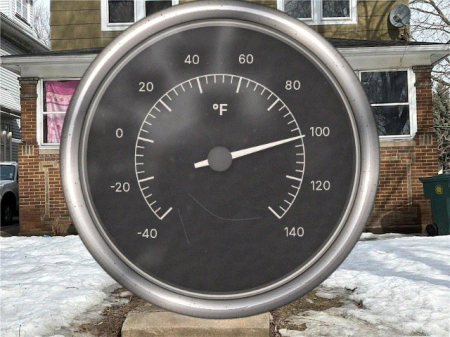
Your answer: 100 °F
